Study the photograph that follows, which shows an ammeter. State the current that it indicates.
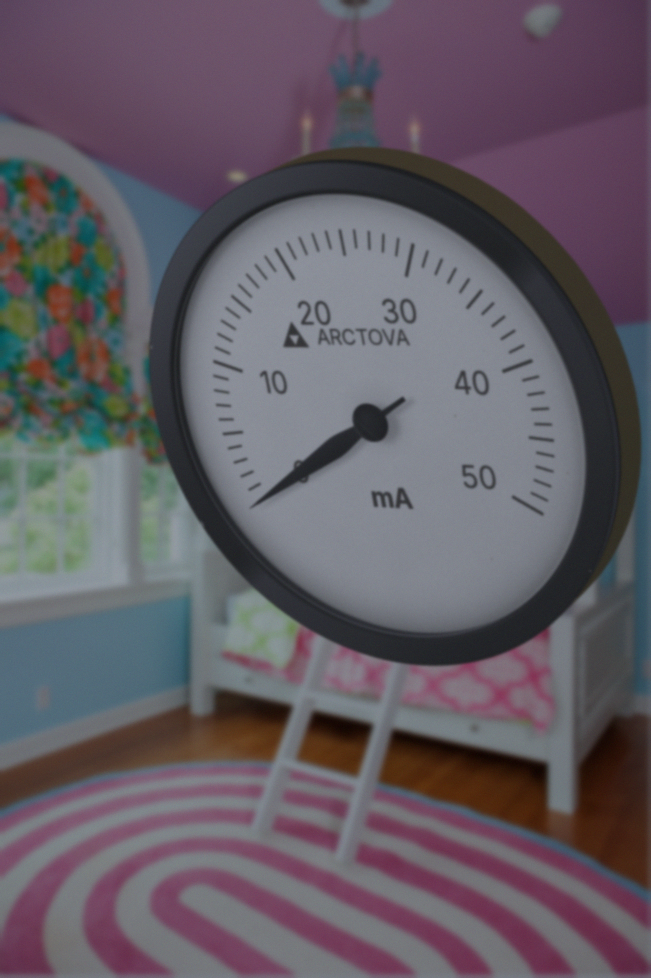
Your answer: 0 mA
